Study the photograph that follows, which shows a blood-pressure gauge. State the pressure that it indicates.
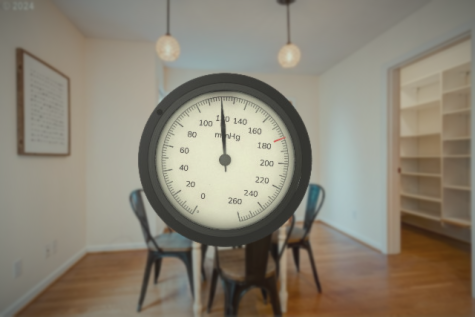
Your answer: 120 mmHg
